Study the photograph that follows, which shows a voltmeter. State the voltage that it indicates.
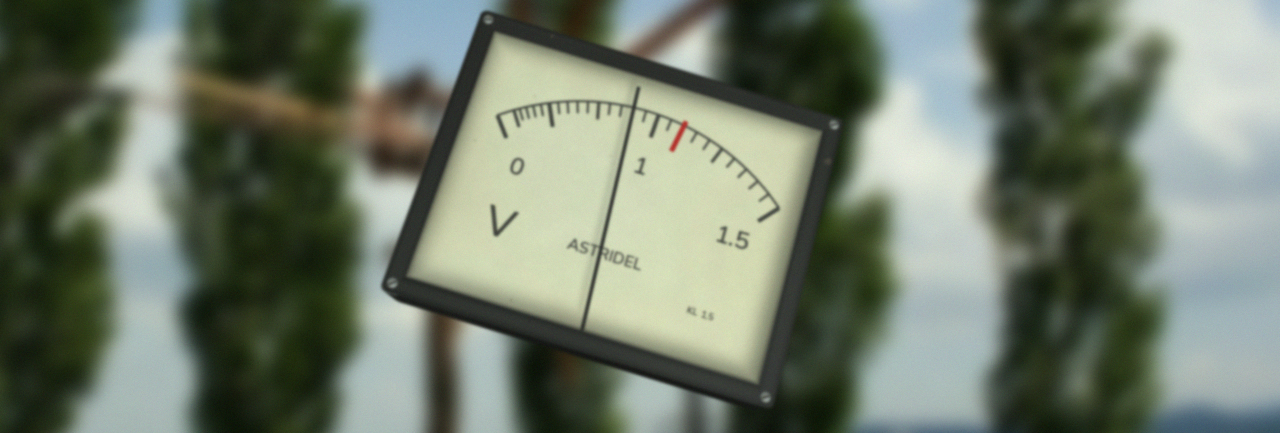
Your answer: 0.9 V
